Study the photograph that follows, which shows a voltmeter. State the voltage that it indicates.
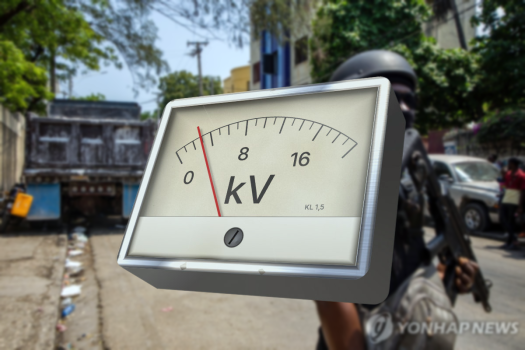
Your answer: 3 kV
